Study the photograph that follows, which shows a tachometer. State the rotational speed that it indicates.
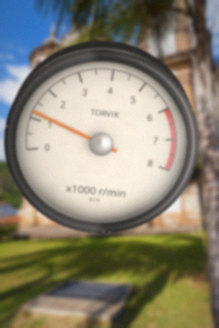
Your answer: 1250 rpm
